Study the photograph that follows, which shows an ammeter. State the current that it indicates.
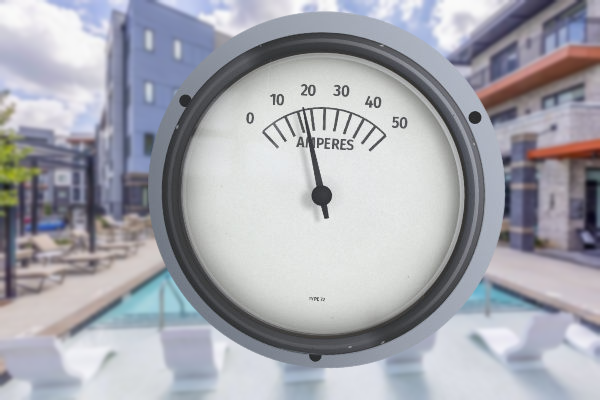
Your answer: 17.5 A
